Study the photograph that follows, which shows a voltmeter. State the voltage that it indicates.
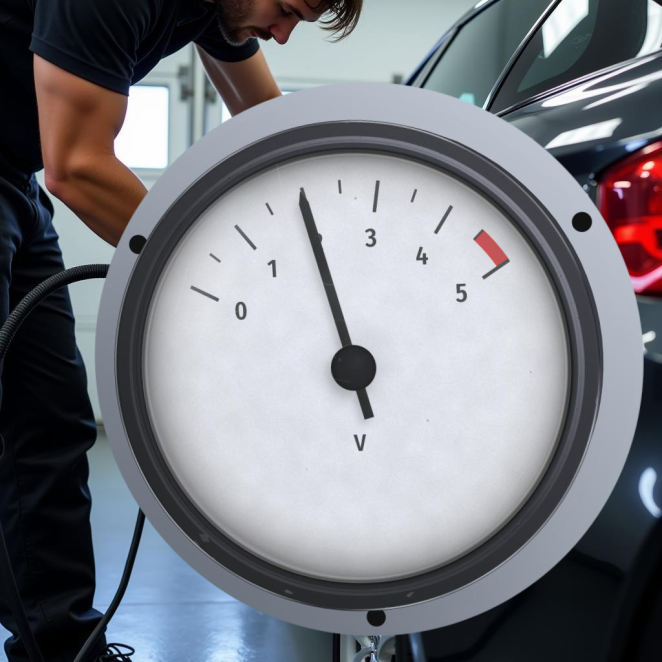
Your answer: 2 V
